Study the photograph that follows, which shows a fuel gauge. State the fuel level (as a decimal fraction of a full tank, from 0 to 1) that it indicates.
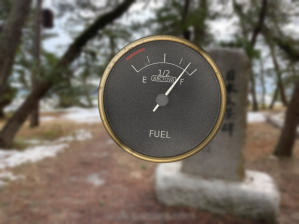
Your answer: 0.875
